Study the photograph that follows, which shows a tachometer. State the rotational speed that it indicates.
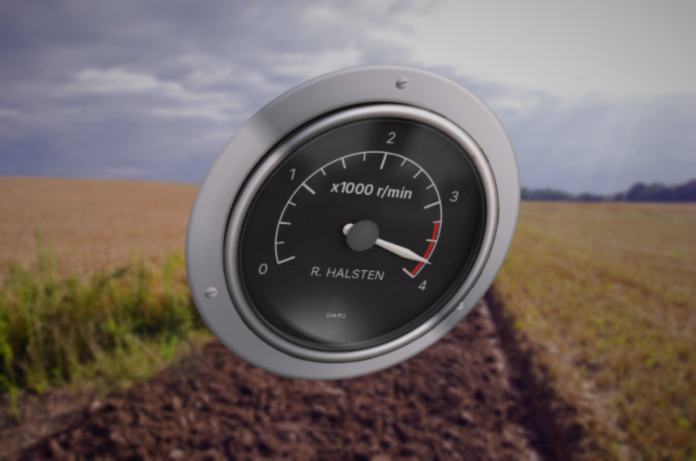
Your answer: 3750 rpm
